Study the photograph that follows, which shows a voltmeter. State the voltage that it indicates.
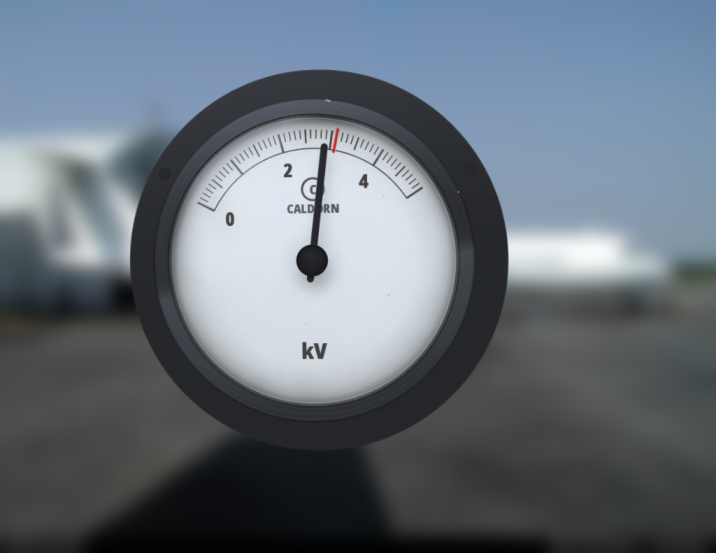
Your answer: 2.9 kV
